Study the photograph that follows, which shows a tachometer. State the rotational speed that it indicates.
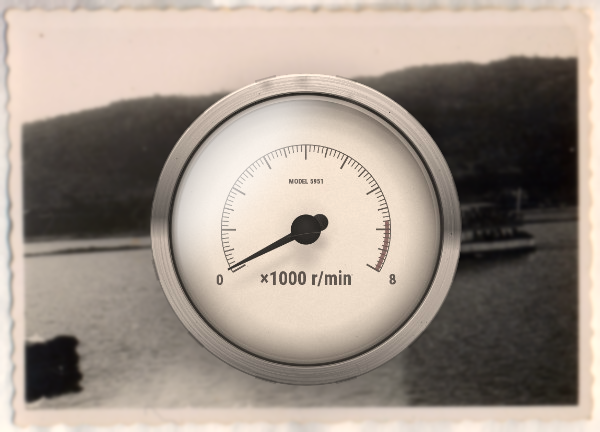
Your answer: 100 rpm
